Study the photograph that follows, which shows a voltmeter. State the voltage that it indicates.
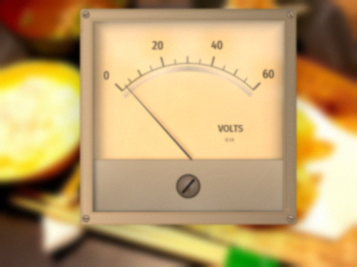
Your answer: 2.5 V
